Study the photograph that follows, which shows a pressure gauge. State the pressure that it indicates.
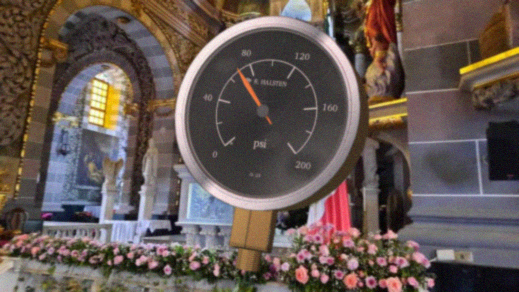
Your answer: 70 psi
